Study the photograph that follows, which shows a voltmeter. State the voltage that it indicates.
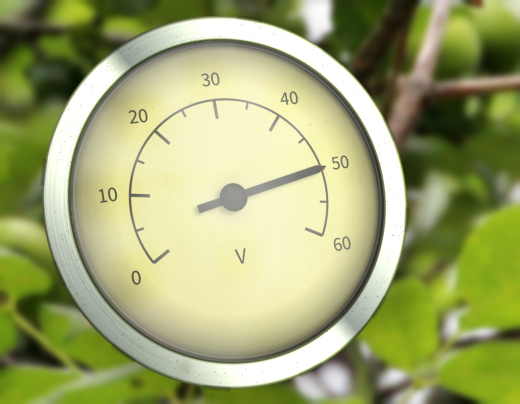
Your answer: 50 V
